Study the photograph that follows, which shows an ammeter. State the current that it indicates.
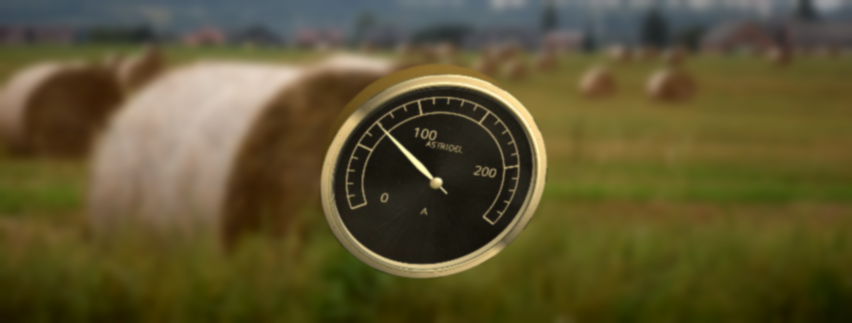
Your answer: 70 A
